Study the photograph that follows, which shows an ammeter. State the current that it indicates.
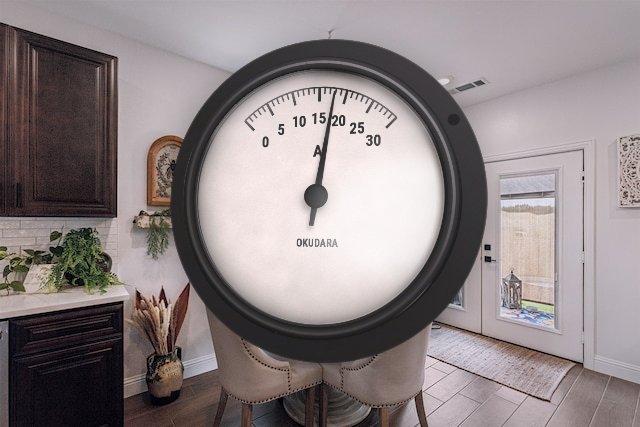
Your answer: 18 A
